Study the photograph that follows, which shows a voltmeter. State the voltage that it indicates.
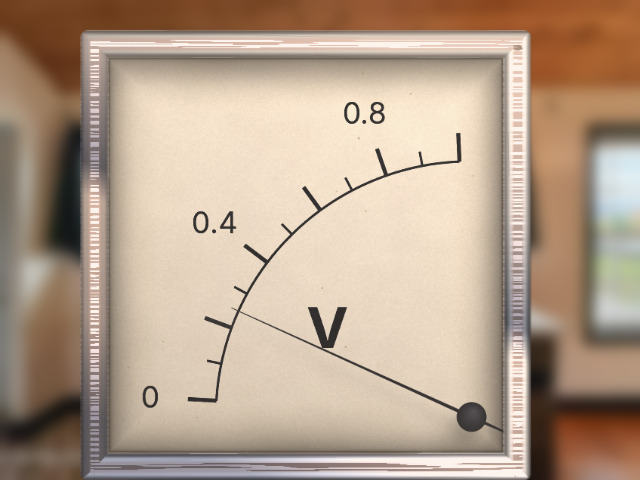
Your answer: 0.25 V
